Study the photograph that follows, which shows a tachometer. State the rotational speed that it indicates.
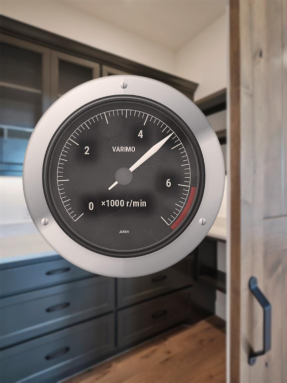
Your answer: 4700 rpm
